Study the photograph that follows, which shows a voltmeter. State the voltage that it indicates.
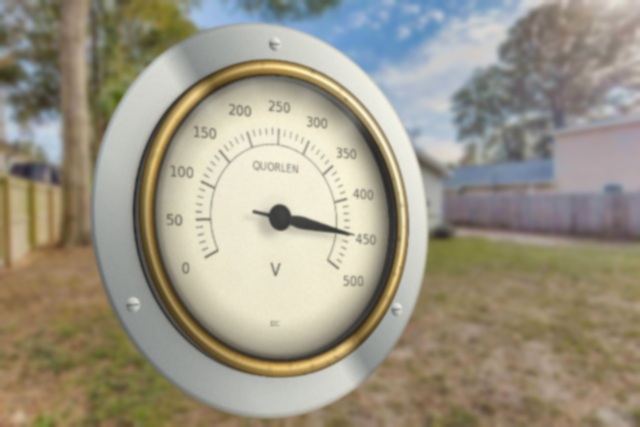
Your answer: 450 V
